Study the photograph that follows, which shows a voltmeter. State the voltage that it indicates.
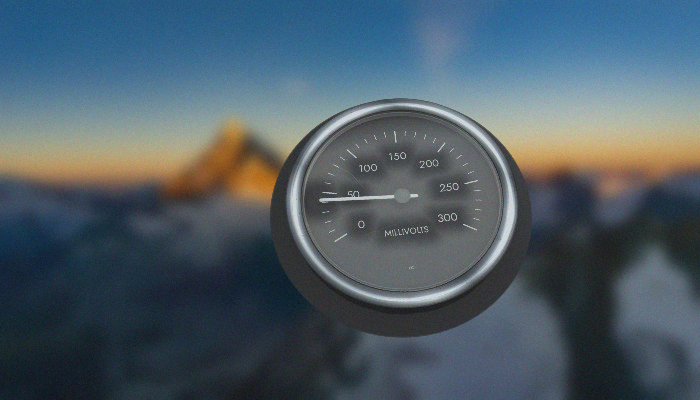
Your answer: 40 mV
